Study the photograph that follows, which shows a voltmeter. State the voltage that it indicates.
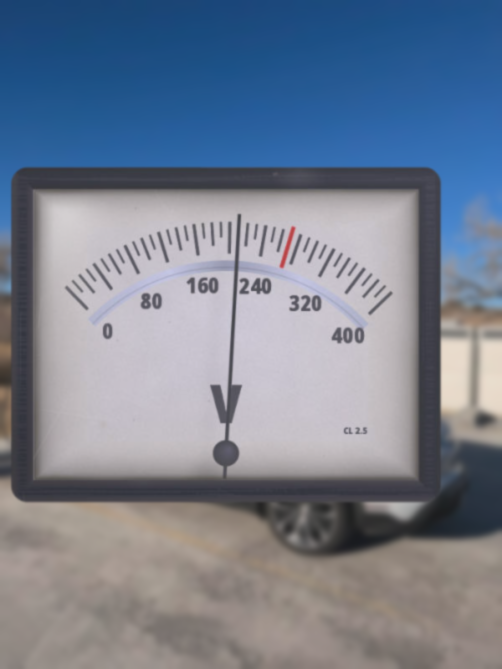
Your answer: 210 V
